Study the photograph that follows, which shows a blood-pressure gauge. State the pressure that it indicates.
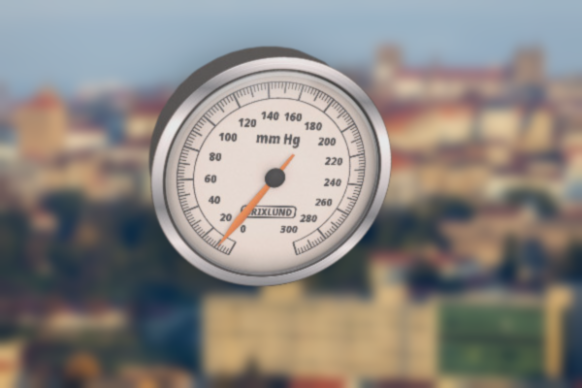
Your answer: 10 mmHg
